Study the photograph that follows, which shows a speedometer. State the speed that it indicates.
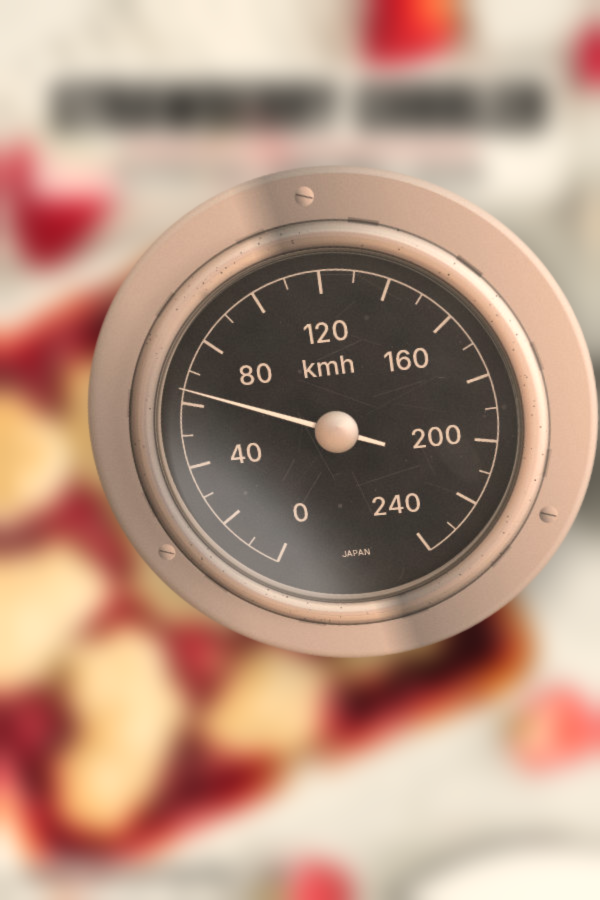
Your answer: 65 km/h
